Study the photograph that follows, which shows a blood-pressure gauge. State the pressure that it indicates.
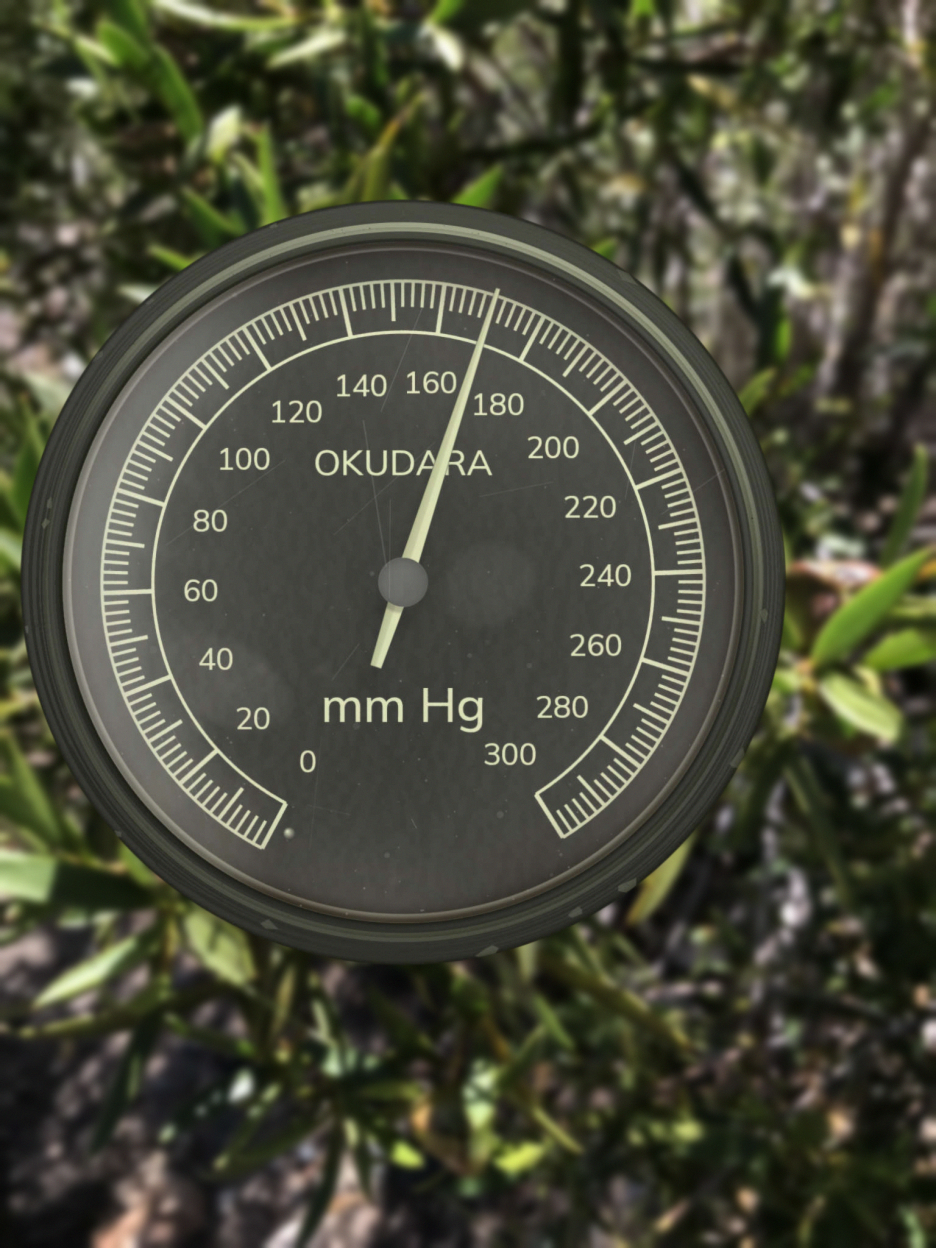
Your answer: 170 mmHg
